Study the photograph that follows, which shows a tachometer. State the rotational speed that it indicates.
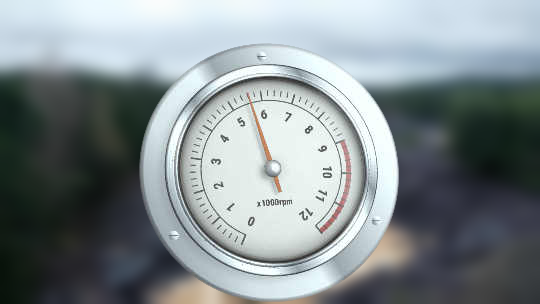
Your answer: 5600 rpm
